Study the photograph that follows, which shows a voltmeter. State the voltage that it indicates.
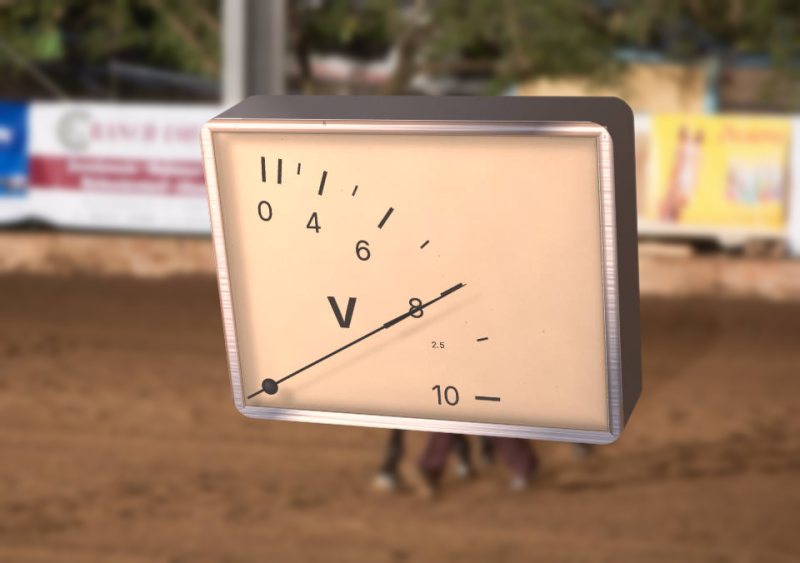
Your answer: 8 V
